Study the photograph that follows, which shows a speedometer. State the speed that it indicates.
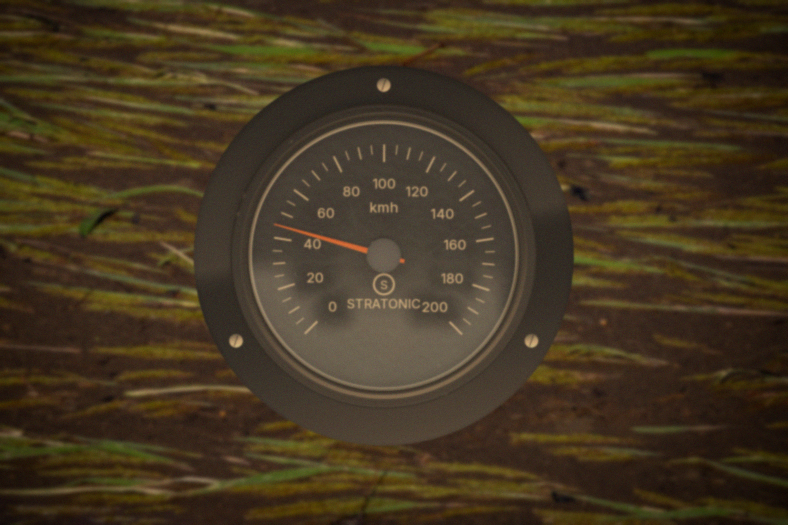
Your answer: 45 km/h
